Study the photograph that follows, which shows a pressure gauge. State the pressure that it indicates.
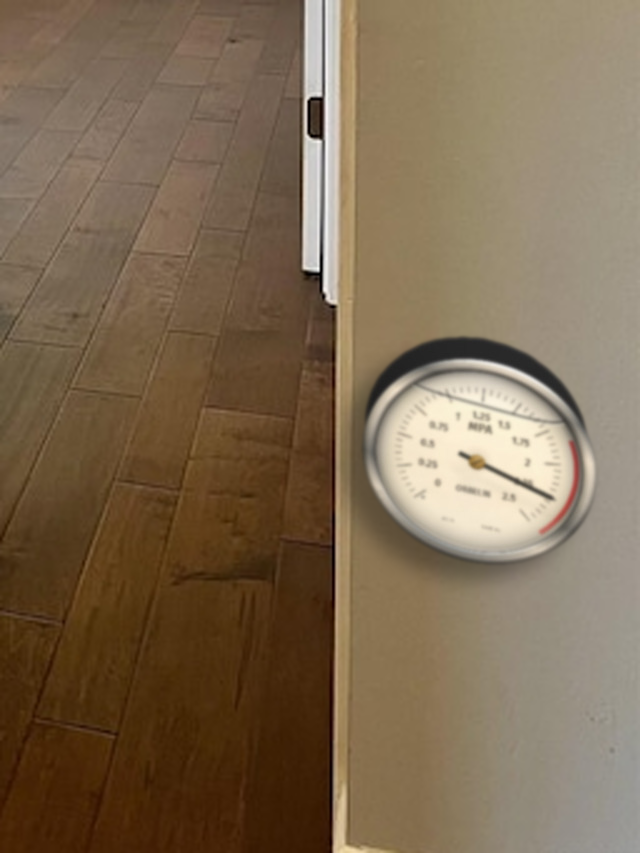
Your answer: 2.25 MPa
